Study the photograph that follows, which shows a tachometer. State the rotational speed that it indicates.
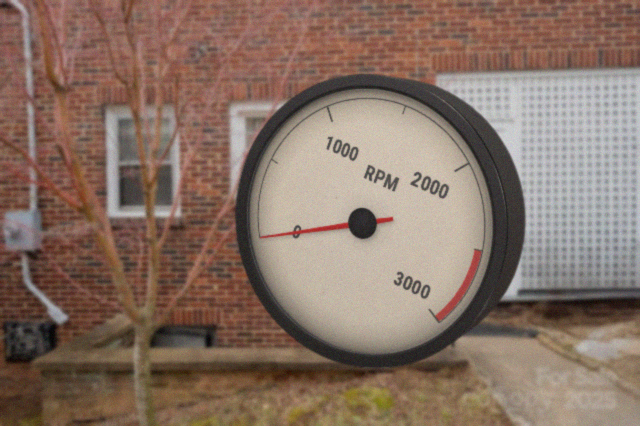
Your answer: 0 rpm
